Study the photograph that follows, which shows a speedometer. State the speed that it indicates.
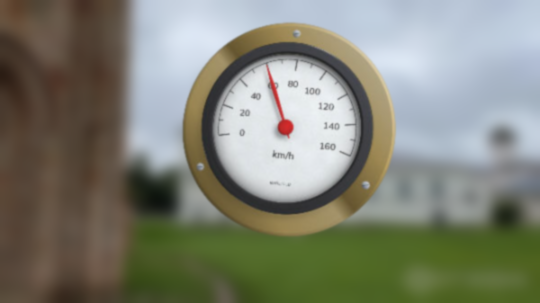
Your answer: 60 km/h
